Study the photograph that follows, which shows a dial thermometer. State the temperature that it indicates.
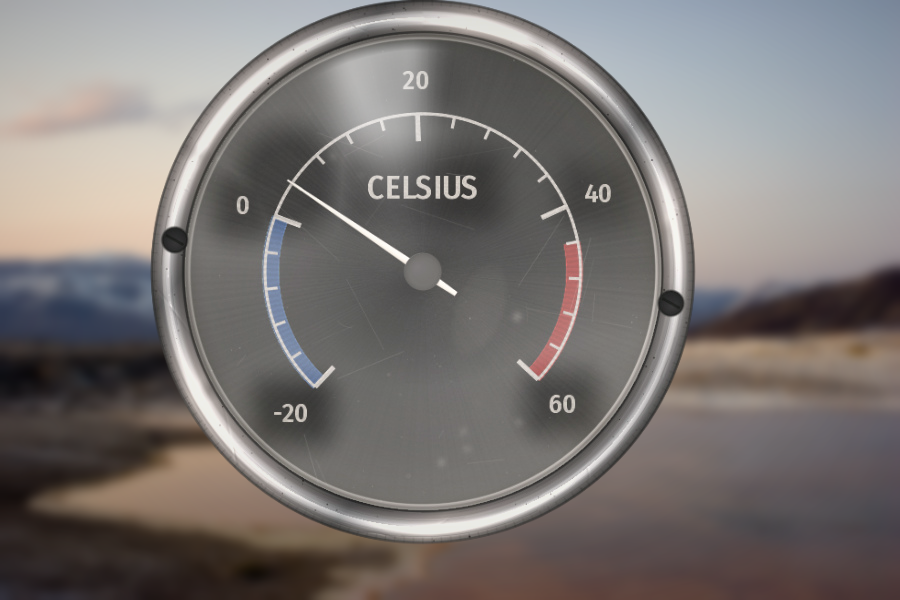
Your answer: 4 °C
